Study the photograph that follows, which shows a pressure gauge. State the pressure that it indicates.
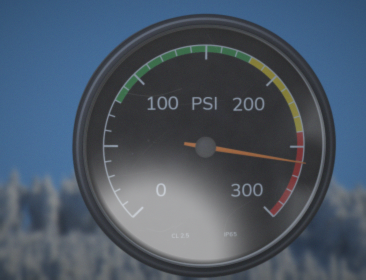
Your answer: 260 psi
